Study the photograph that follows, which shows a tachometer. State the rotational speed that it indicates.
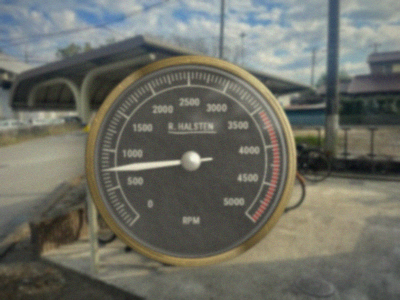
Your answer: 750 rpm
